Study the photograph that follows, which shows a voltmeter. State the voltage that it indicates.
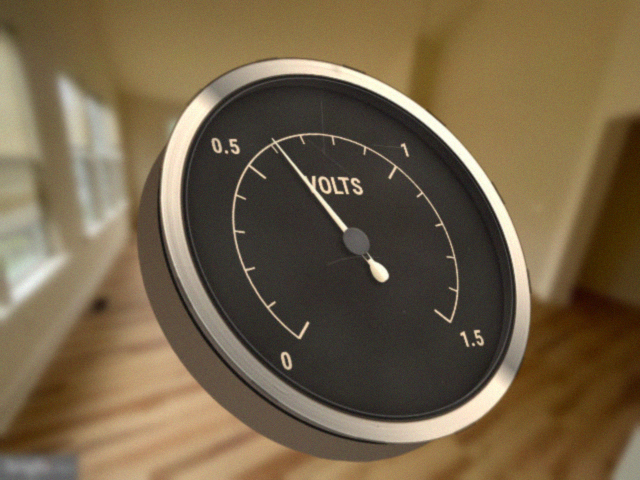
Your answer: 0.6 V
